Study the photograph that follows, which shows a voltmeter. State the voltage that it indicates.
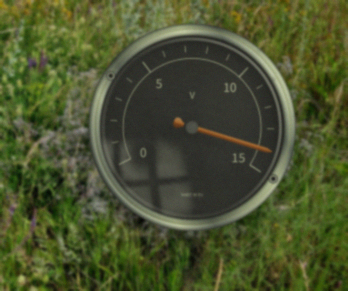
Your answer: 14 V
